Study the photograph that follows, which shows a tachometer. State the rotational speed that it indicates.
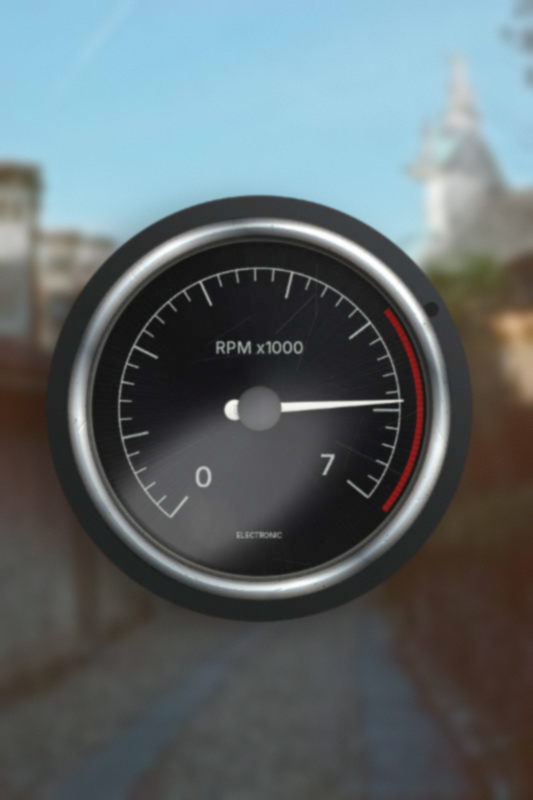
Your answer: 5900 rpm
